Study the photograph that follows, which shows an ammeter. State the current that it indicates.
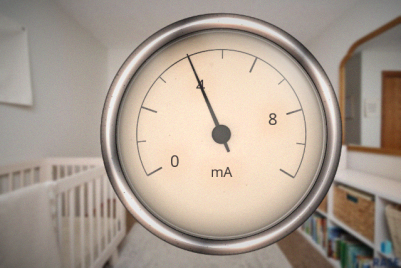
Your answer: 4 mA
